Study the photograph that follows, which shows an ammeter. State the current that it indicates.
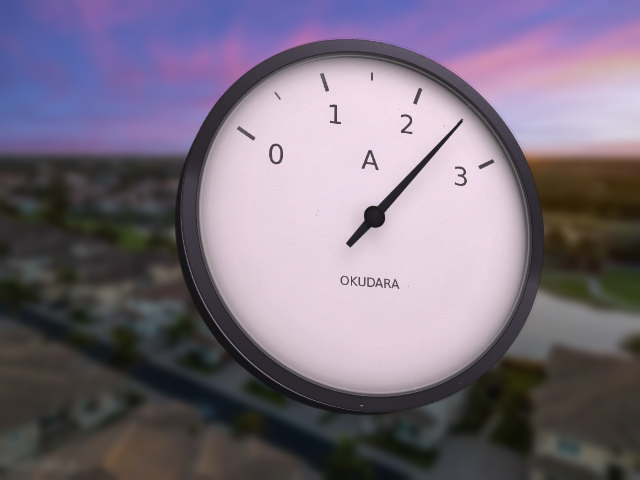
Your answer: 2.5 A
